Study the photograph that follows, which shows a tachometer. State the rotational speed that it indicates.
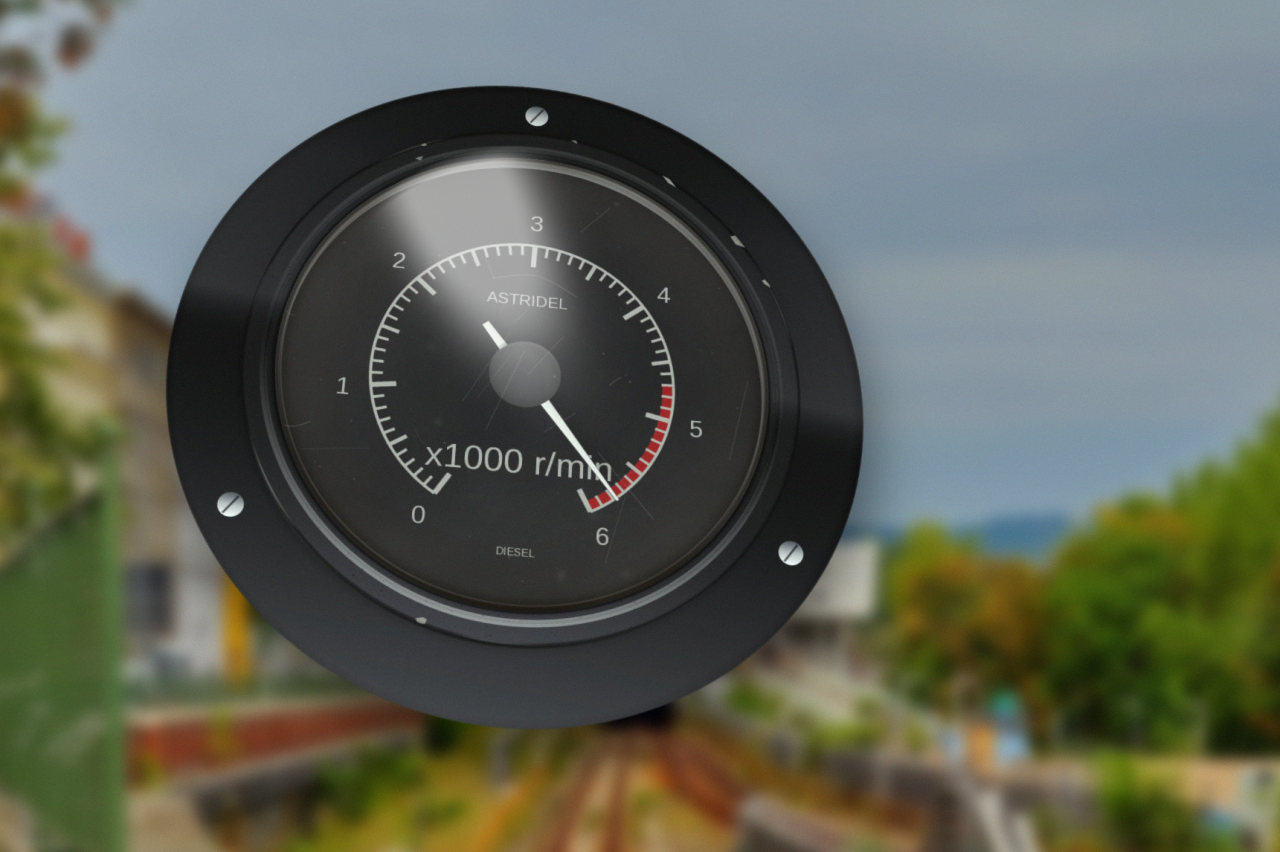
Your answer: 5800 rpm
